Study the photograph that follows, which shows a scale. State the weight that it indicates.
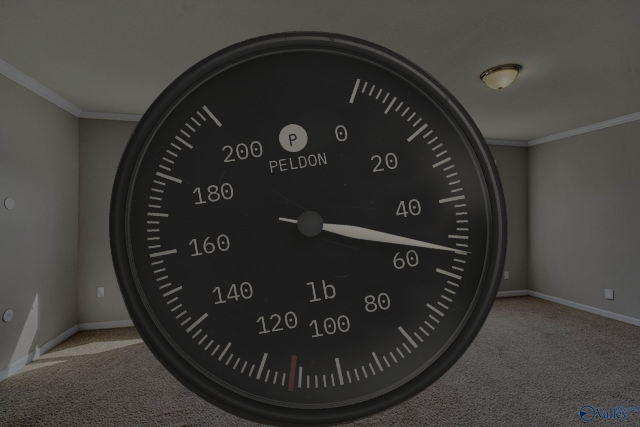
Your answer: 54 lb
